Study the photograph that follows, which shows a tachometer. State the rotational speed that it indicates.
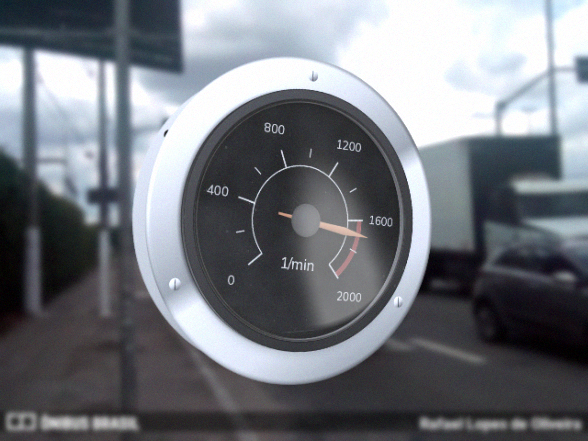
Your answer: 1700 rpm
